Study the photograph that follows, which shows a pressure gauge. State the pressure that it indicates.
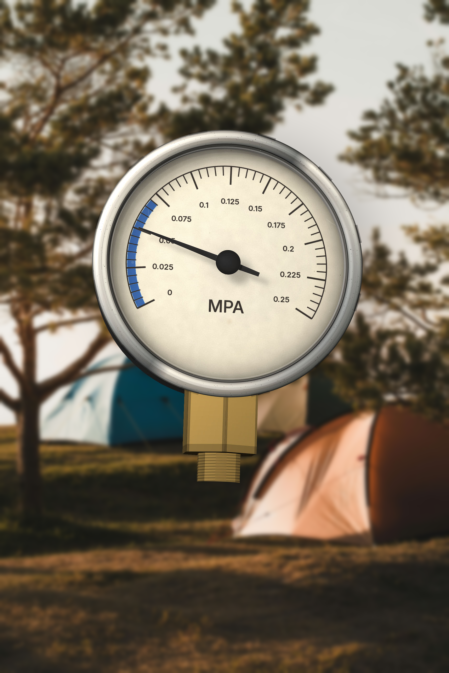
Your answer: 0.05 MPa
